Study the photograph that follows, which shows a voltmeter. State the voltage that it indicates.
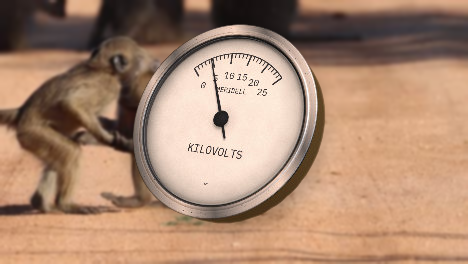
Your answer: 5 kV
